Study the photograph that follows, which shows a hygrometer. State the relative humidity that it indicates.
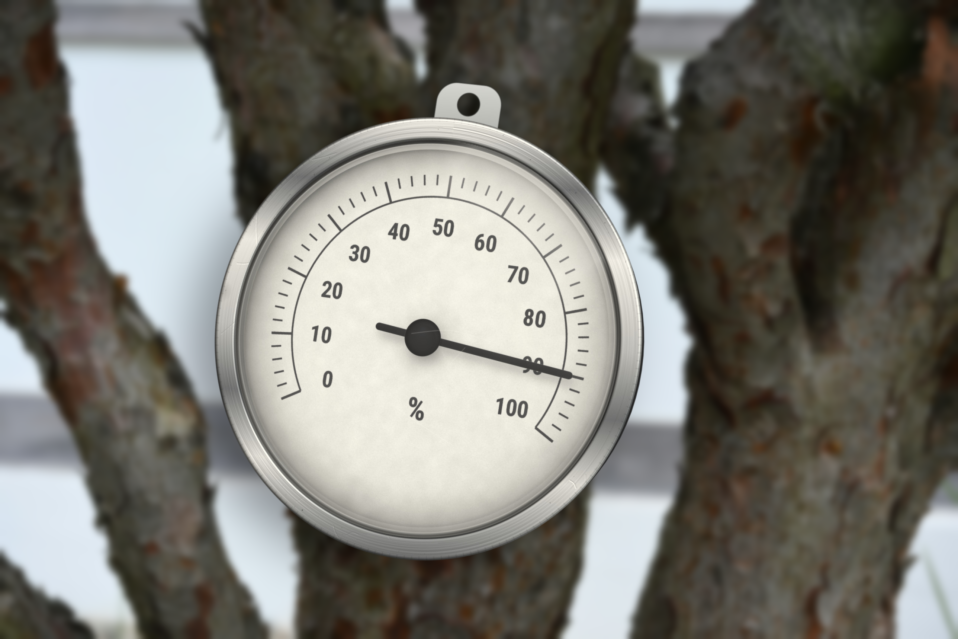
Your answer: 90 %
